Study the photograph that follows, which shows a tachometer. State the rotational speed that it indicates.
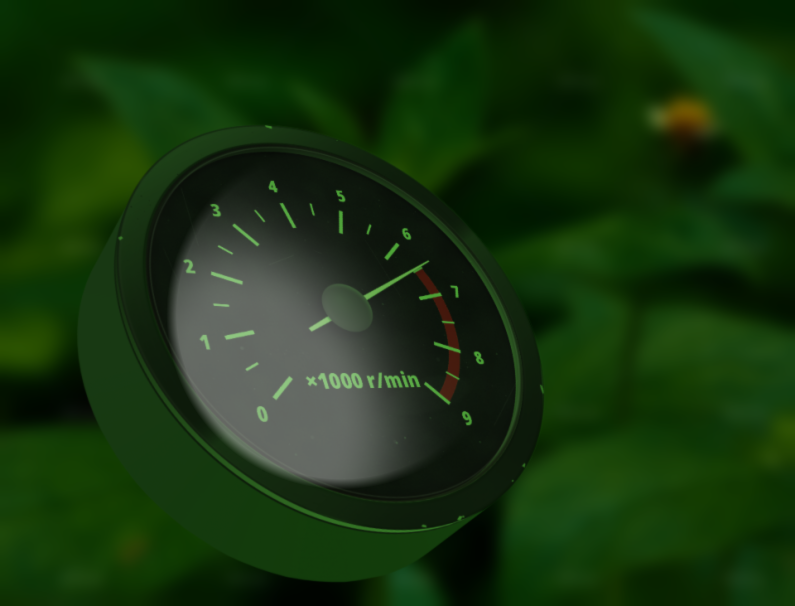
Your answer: 6500 rpm
